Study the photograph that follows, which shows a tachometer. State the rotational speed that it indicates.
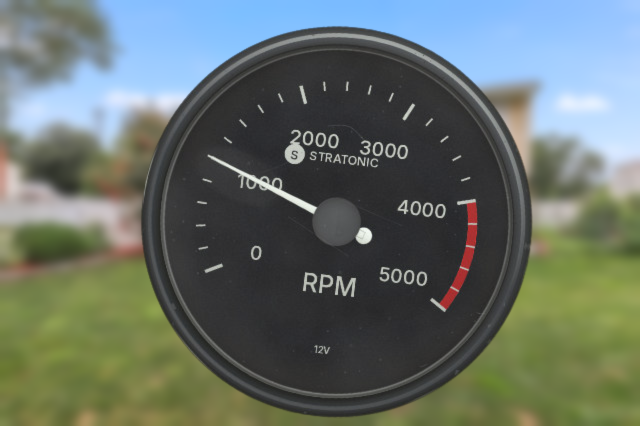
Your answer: 1000 rpm
